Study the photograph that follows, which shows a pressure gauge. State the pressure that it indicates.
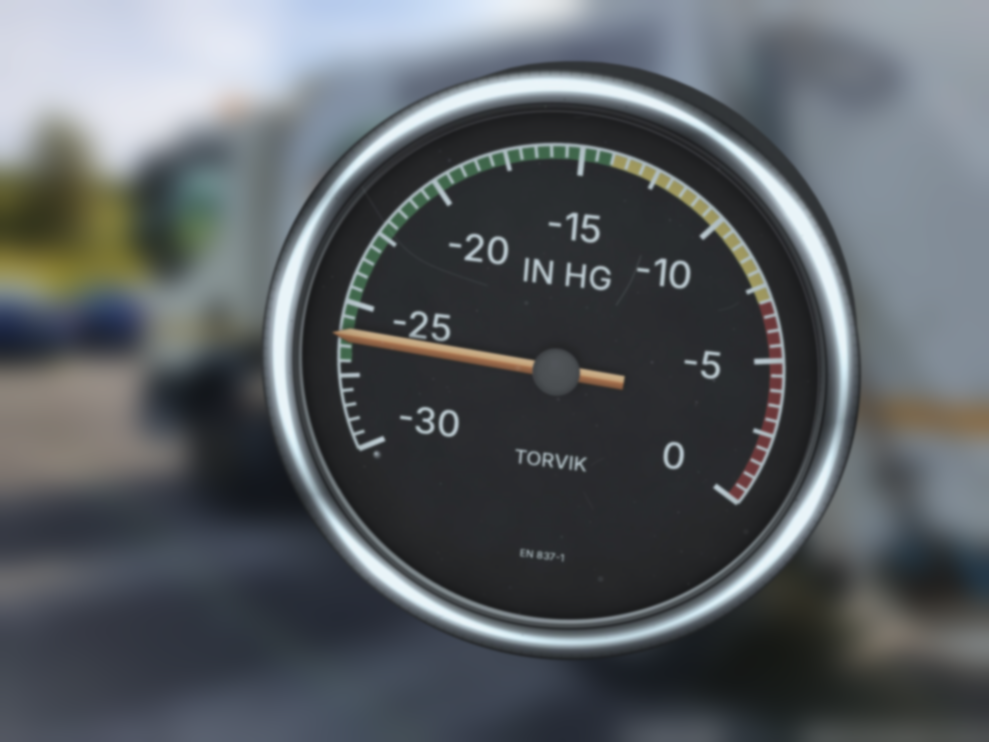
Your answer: -26 inHg
